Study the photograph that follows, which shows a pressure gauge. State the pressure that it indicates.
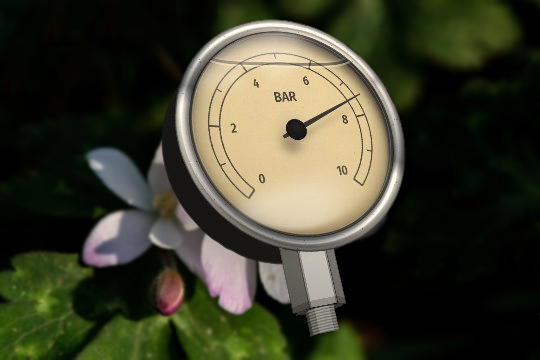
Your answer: 7.5 bar
